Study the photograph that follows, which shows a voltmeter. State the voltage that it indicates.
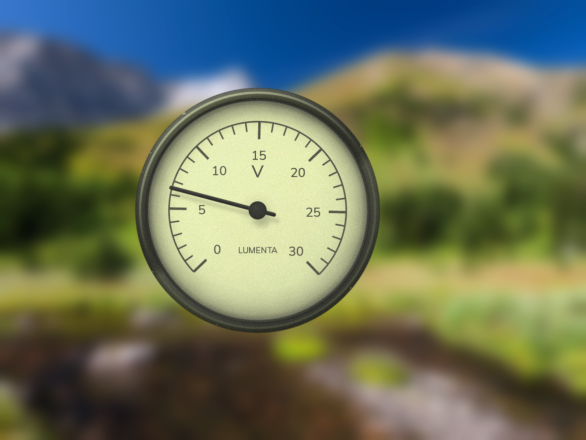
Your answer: 6.5 V
